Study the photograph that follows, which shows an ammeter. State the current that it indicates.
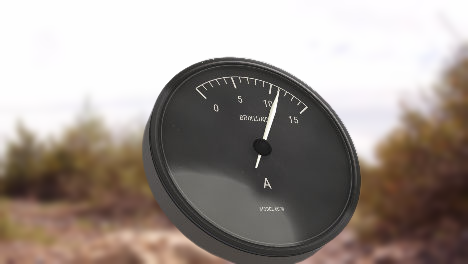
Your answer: 11 A
